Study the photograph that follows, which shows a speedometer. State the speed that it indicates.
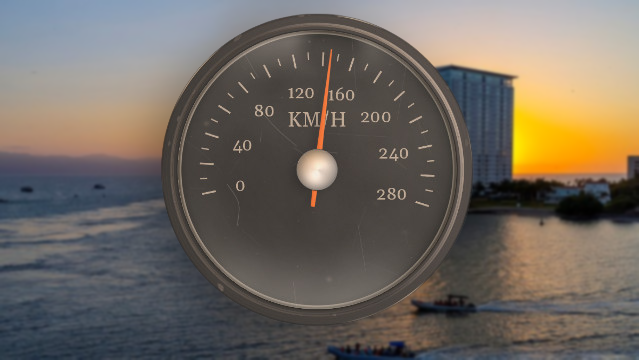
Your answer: 145 km/h
